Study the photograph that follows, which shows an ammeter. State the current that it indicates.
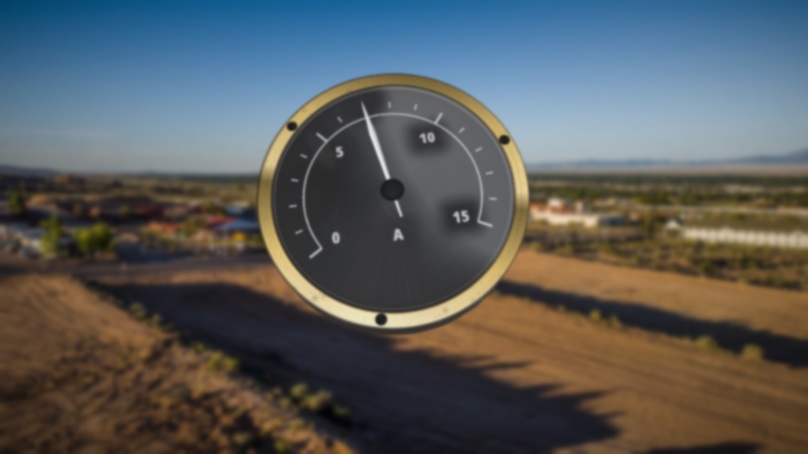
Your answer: 7 A
